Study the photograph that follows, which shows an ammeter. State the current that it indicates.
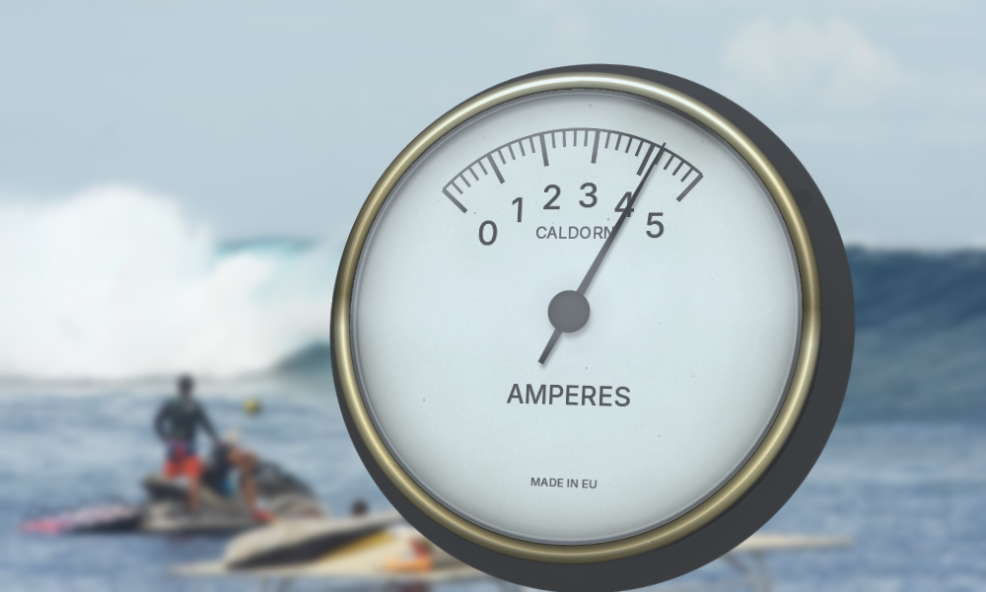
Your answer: 4.2 A
